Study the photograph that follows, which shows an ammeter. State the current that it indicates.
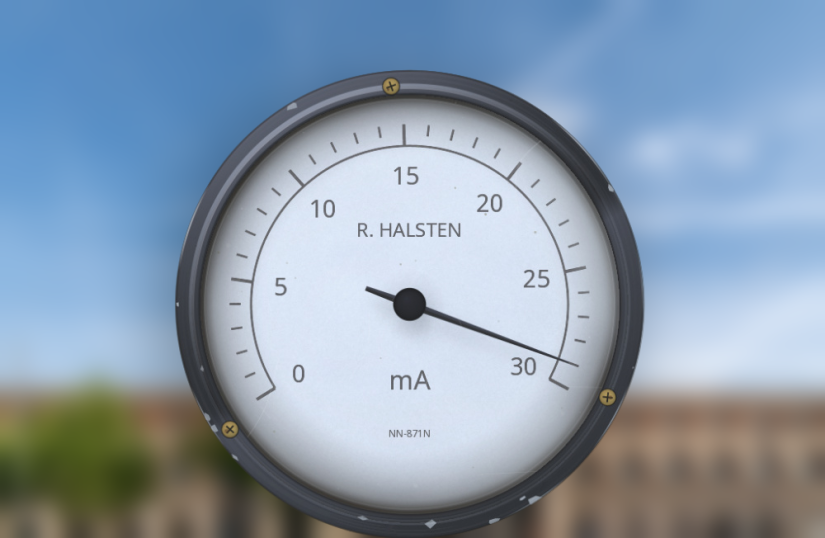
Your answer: 29 mA
